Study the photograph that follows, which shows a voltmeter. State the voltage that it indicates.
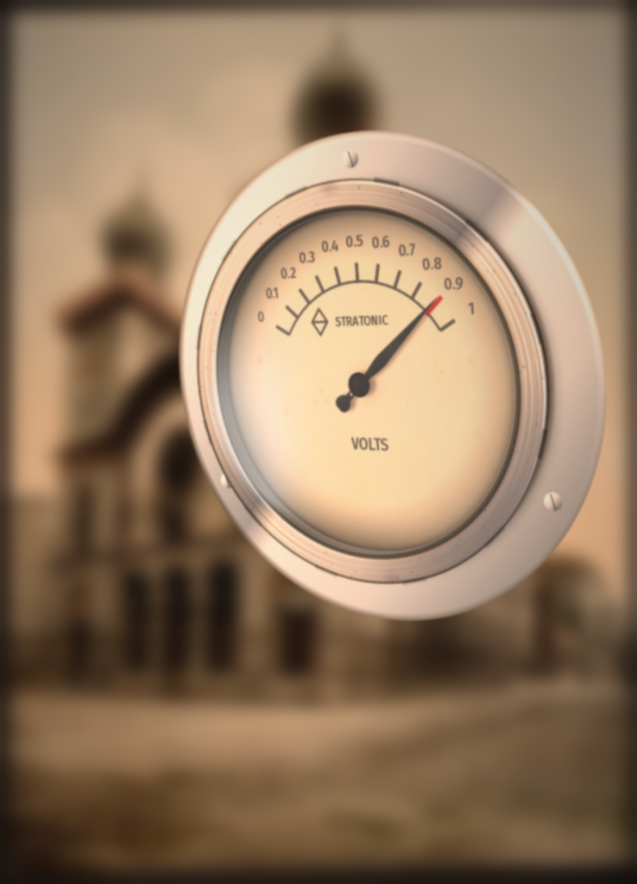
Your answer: 0.9 V
